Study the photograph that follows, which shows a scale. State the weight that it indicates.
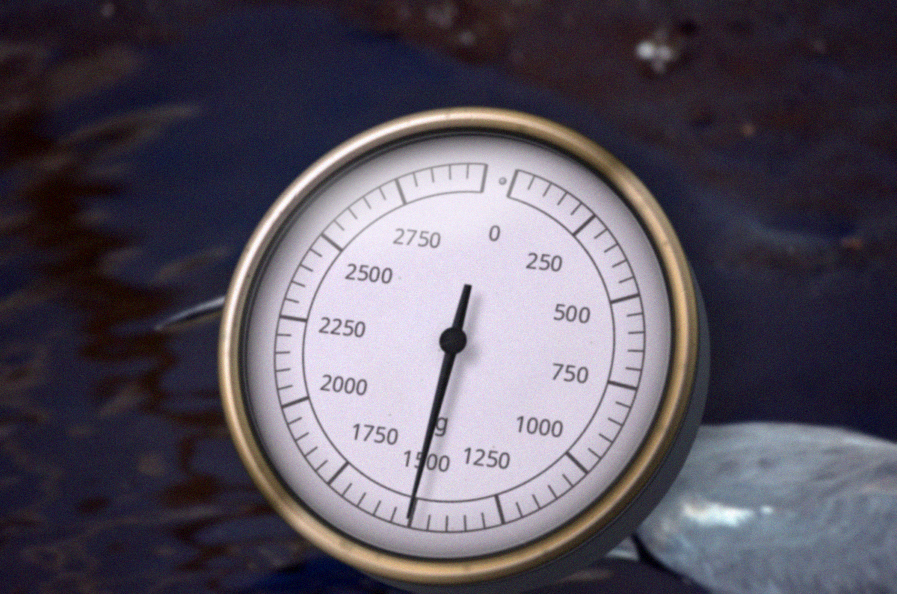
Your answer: 1500 g
